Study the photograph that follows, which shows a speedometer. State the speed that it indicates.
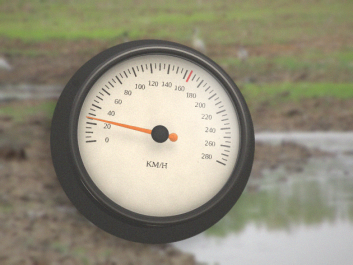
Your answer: 25 km/h
